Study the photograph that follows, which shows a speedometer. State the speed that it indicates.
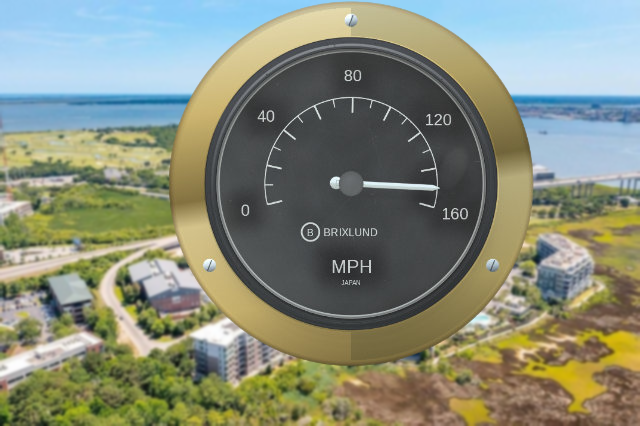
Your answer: 150 mph
